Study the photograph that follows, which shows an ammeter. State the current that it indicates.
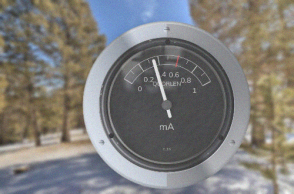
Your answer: 0.35 mA
